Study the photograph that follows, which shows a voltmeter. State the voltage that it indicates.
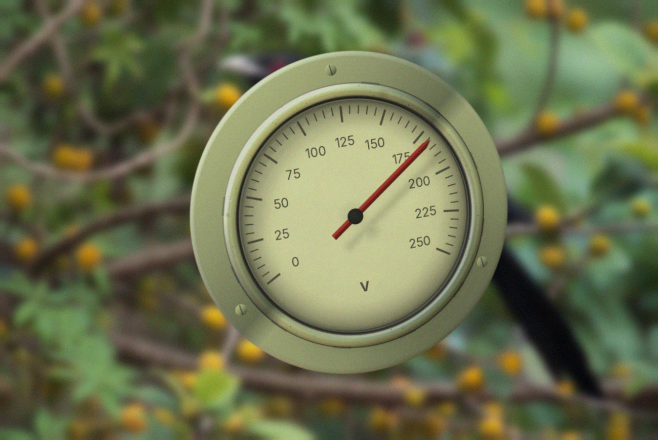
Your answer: 180 V
